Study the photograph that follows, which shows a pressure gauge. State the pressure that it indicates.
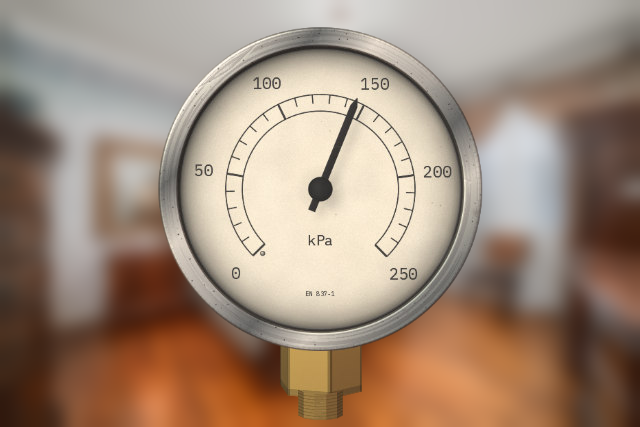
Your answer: 145 kPa
